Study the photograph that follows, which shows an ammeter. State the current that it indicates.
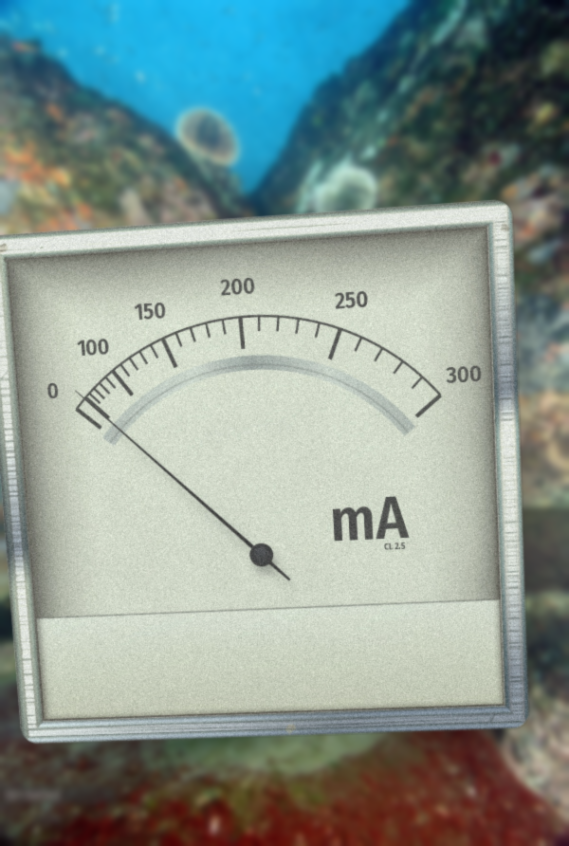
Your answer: 50 mA
